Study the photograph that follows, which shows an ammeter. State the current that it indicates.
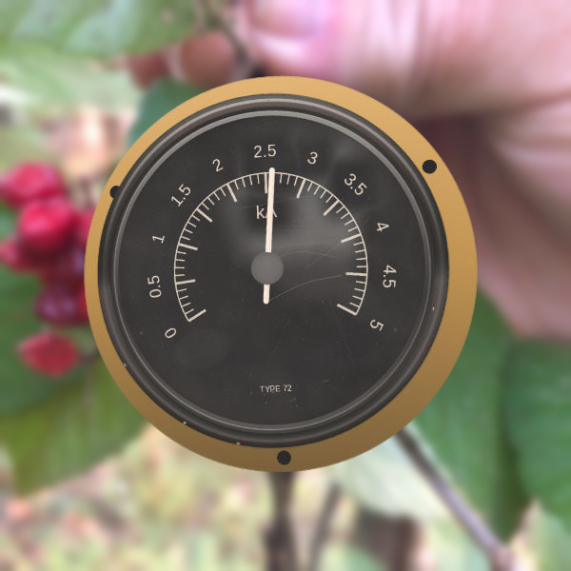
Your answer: 2.6 kA
